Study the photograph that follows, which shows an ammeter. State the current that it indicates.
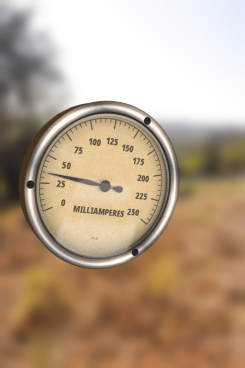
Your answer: 35 mA
